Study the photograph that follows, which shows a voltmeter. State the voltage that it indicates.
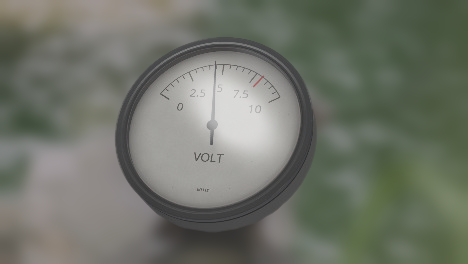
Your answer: 4.5 V
